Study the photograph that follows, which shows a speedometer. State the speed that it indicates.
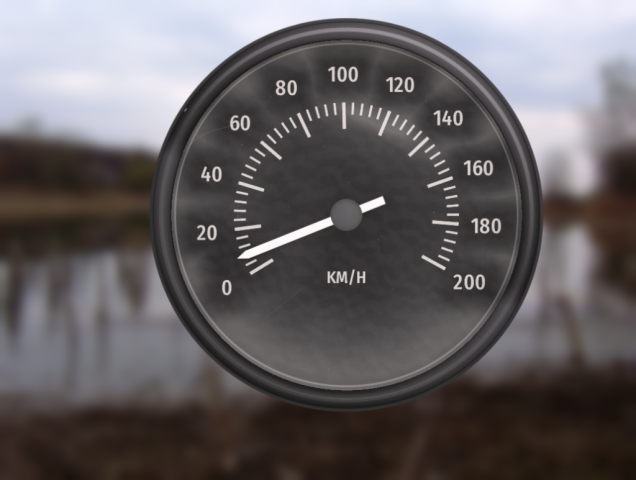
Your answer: 8 km/h
